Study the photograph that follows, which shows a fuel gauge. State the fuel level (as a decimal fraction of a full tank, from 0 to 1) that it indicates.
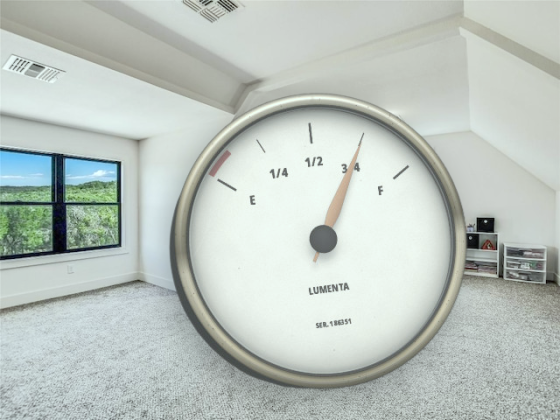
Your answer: 0.75
